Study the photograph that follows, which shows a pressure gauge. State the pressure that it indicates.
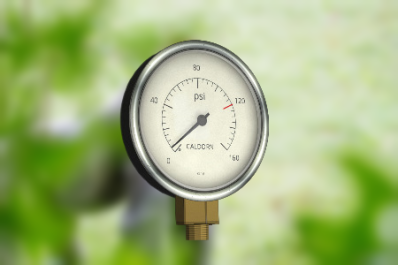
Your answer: 5 psi
